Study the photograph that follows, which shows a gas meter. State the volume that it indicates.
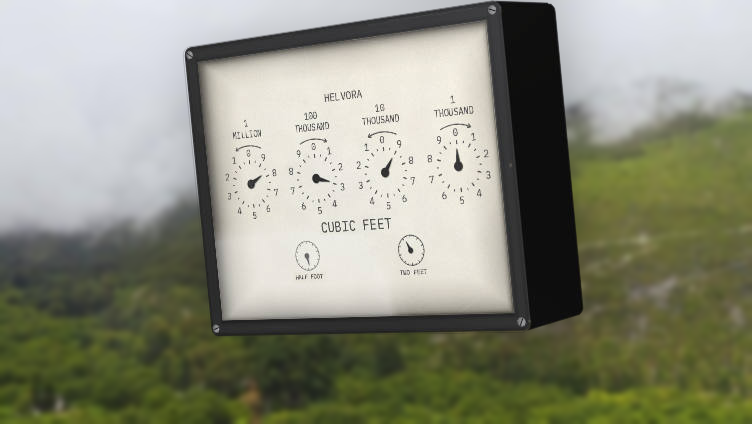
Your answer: 829000 ft³
